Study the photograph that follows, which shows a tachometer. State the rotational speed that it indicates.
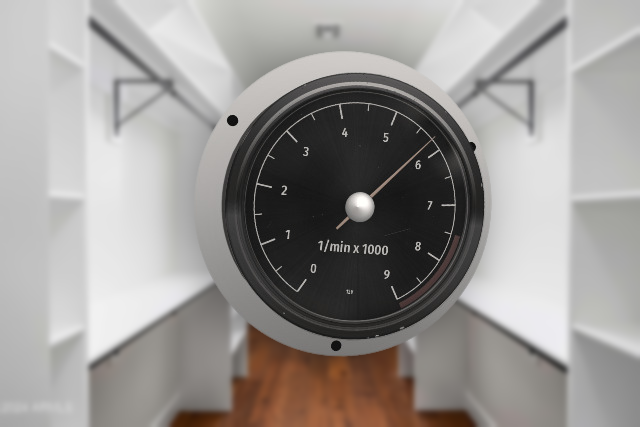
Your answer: 5750 rpm
